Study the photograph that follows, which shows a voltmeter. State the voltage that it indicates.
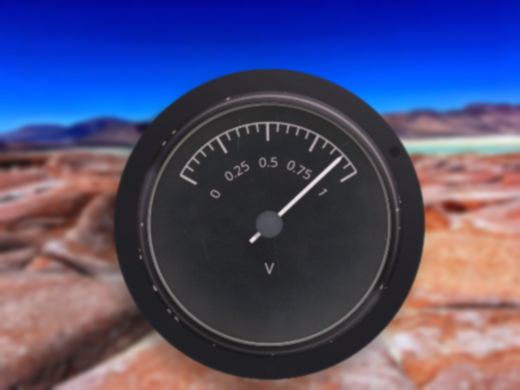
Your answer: 0.9 V
